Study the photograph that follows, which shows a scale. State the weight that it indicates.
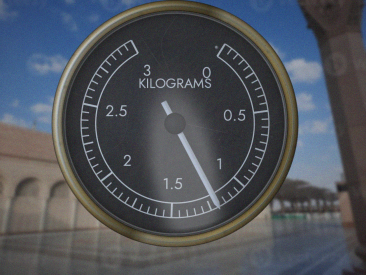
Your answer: 1.2 kg
